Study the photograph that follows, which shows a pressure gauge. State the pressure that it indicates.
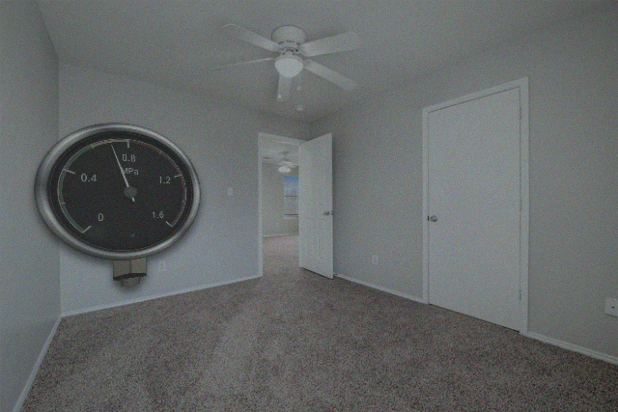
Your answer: 0.7 MPa
